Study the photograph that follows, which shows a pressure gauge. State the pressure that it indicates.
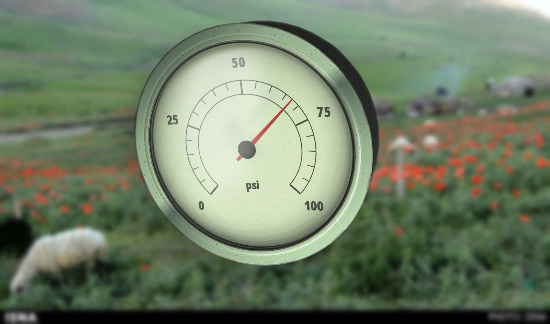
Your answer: 67.5 psi
